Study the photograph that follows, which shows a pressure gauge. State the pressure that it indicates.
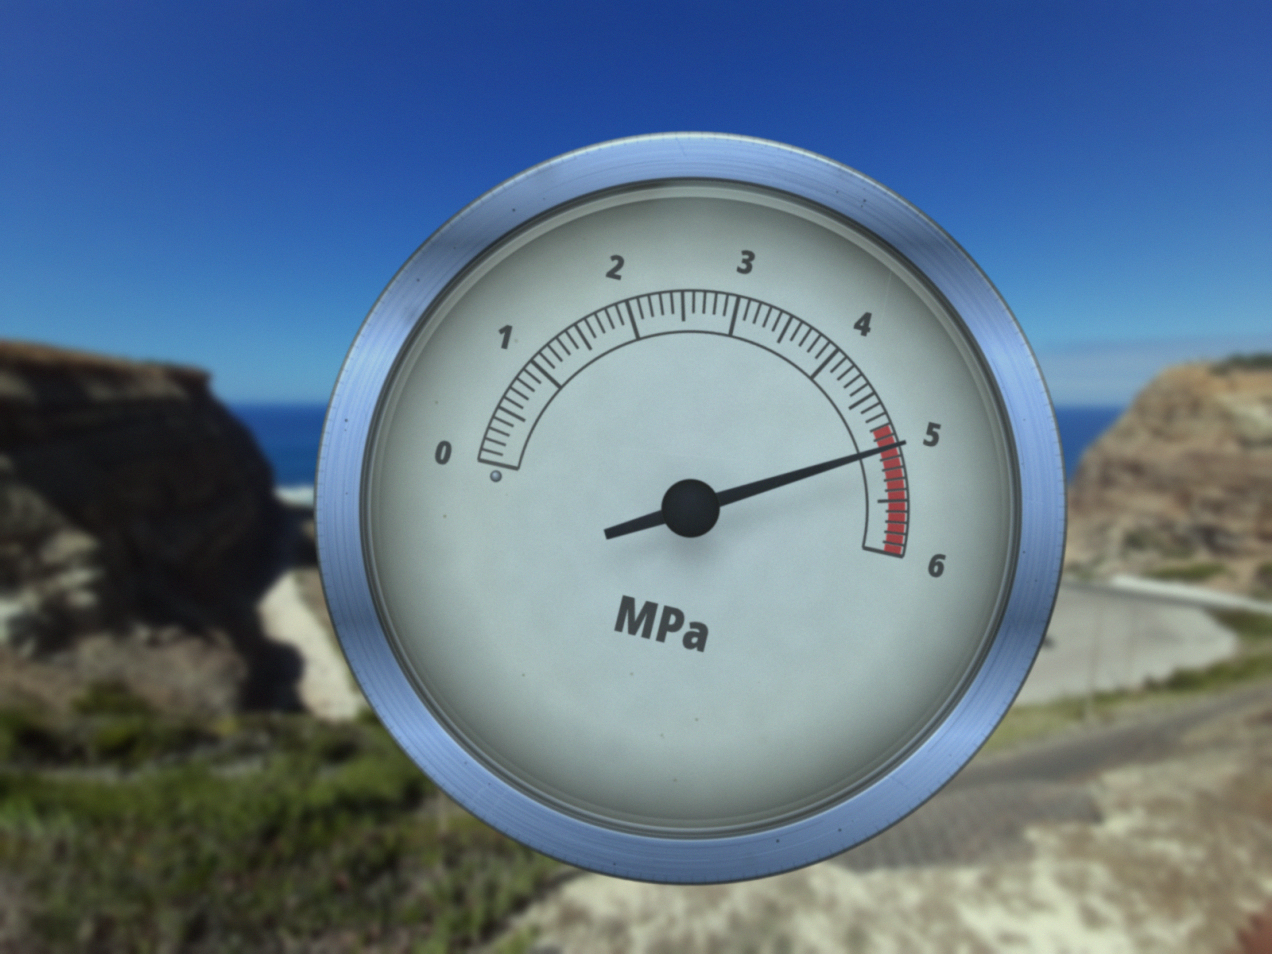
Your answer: 5 MPa
